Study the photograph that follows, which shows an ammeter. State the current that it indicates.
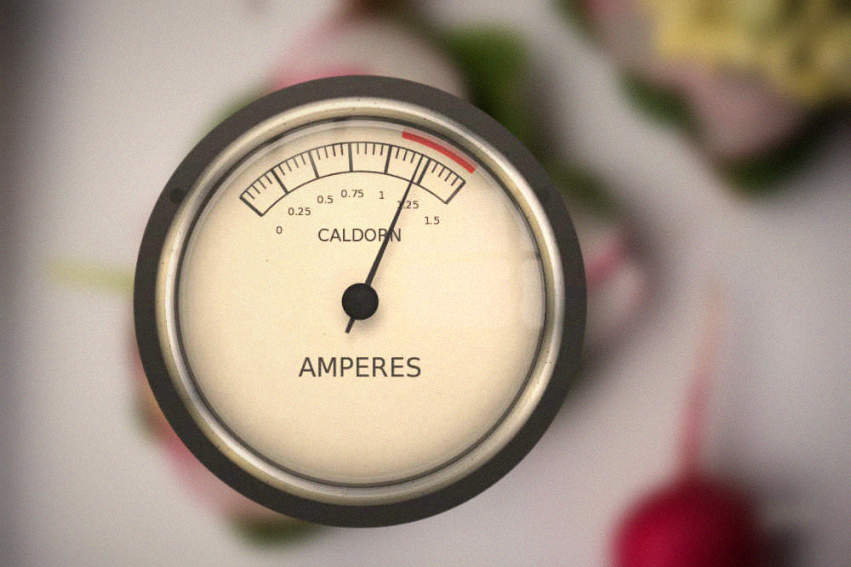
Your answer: 1.2 A
